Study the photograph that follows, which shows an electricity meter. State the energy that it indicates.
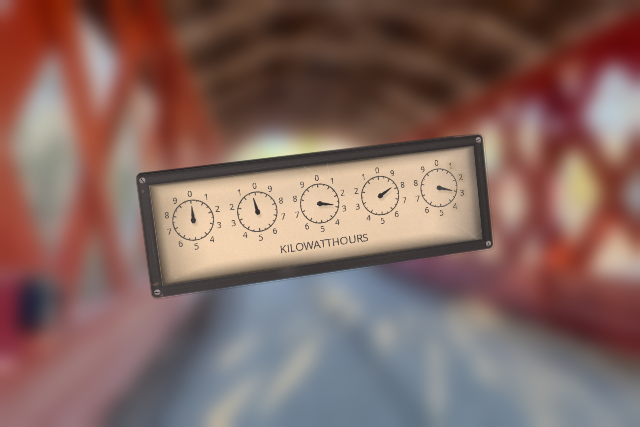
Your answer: 283 kWh
